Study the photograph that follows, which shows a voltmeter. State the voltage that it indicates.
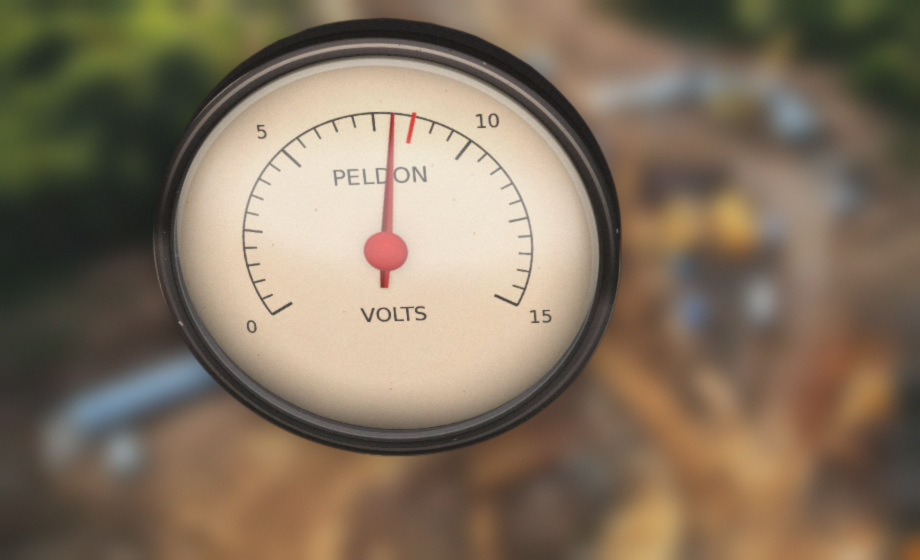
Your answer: 8 V
